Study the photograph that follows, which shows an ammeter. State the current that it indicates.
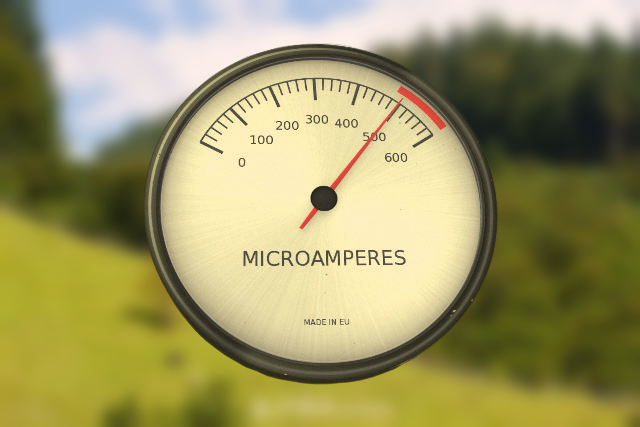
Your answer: 500 µA
